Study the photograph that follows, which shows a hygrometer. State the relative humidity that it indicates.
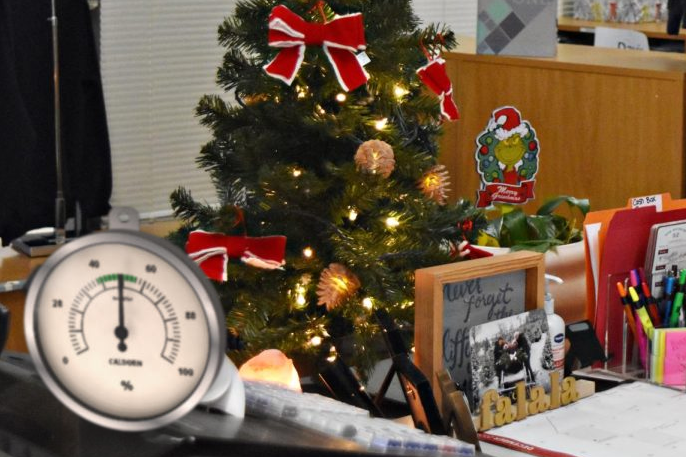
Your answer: 50 %
